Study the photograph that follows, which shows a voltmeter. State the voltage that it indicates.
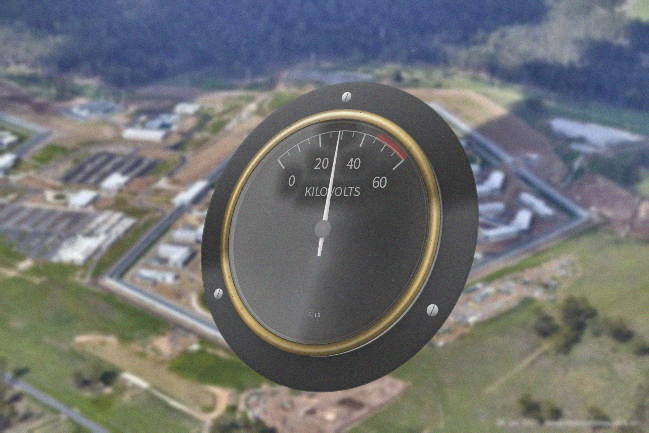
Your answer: 30 kV
